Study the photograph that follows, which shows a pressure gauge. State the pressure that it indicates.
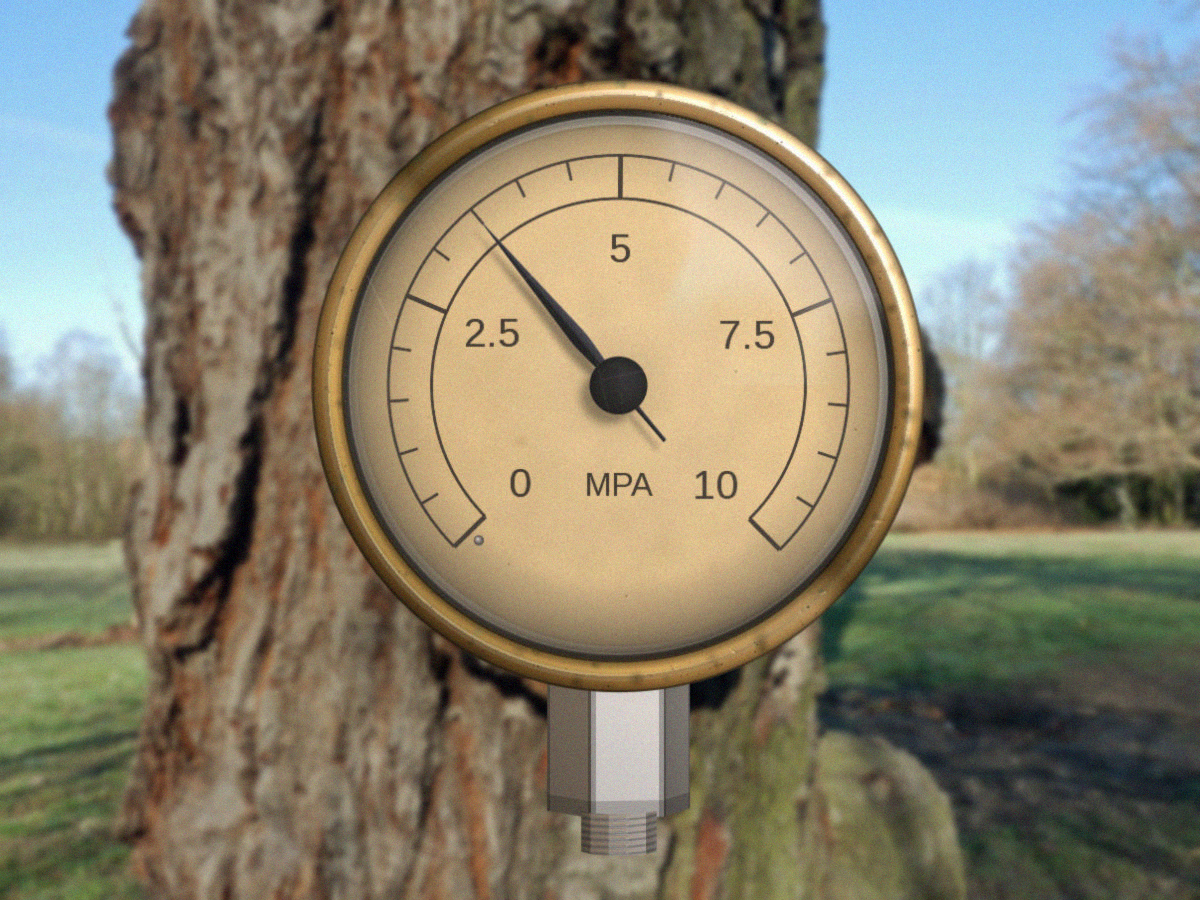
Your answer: 3.5 MPa
